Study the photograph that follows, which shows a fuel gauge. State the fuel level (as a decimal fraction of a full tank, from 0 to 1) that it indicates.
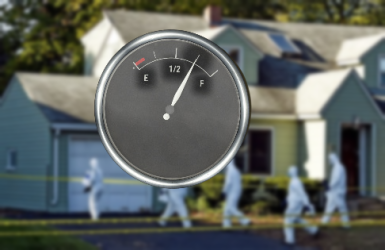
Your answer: 0.75
